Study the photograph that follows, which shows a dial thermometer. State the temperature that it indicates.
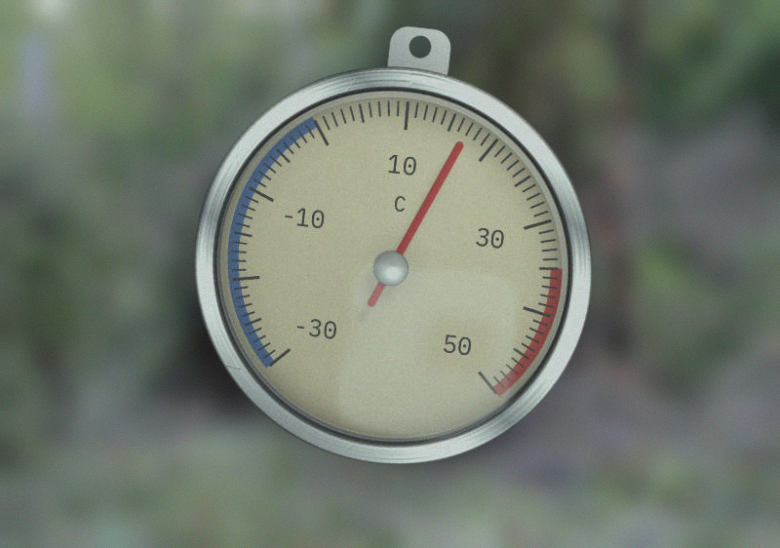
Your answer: 17 °C
